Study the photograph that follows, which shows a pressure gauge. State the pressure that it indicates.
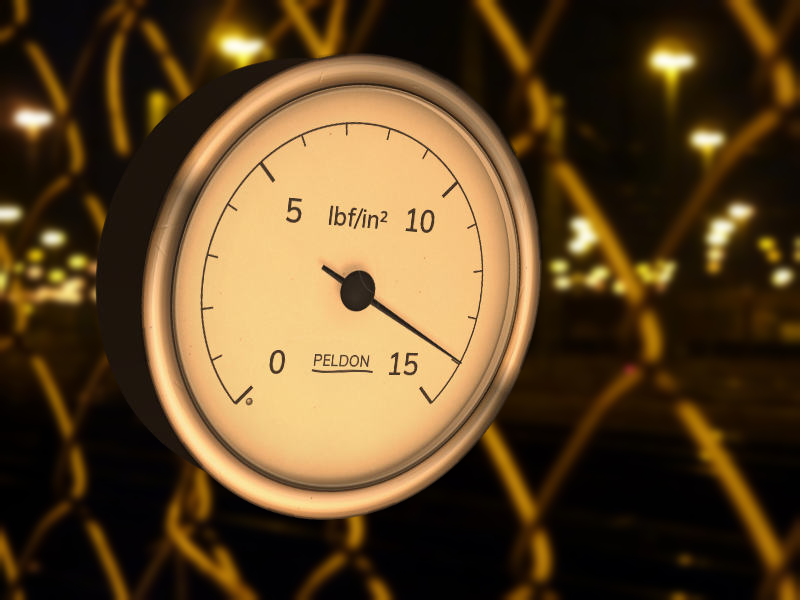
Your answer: 14 psi
